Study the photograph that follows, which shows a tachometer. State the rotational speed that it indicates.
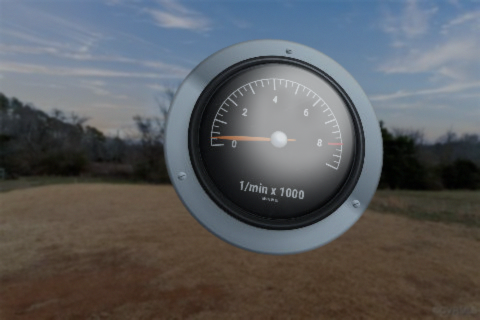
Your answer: 250 rpm
